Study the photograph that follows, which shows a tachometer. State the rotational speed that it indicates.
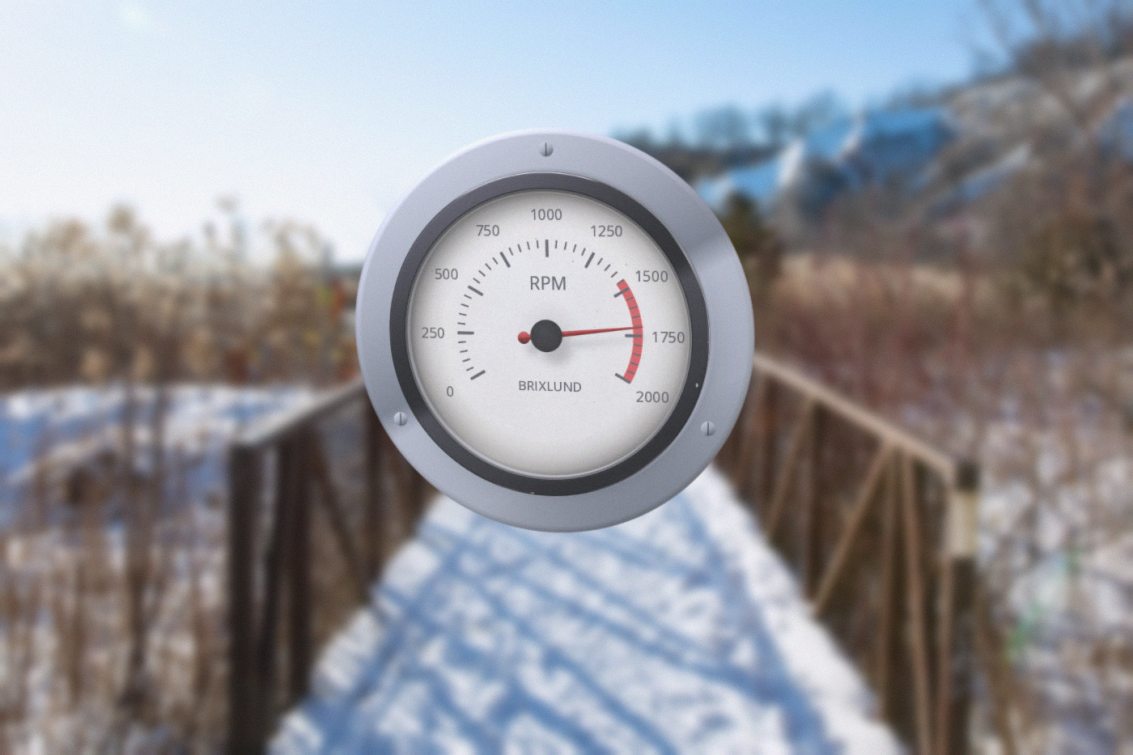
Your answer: 1700 rpm
